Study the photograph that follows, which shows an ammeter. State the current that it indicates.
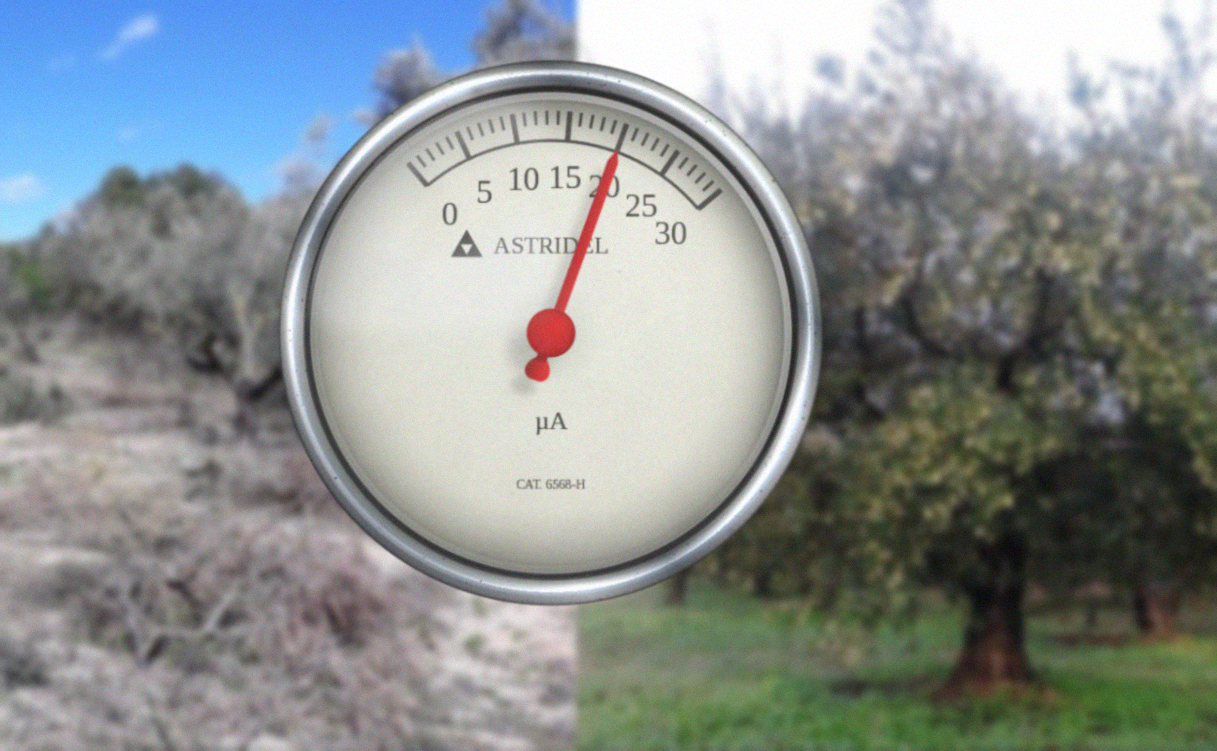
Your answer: 20 µA
